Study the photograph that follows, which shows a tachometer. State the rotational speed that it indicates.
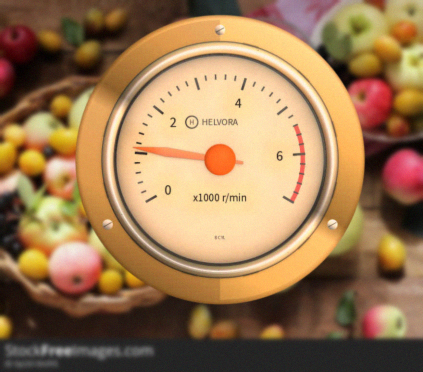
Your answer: 1100 rpm
